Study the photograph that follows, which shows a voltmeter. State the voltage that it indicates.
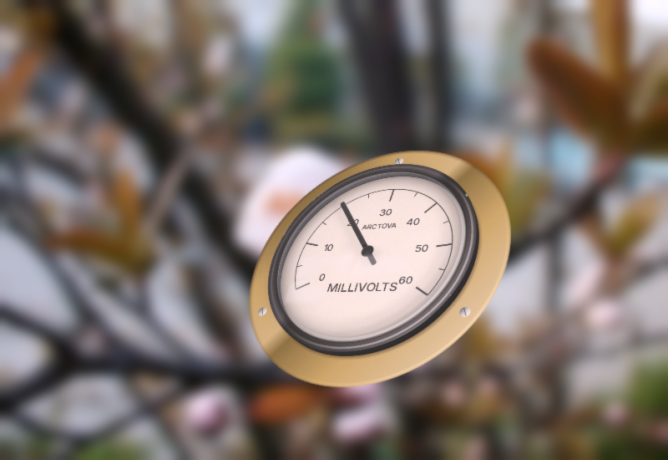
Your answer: 20 mV
